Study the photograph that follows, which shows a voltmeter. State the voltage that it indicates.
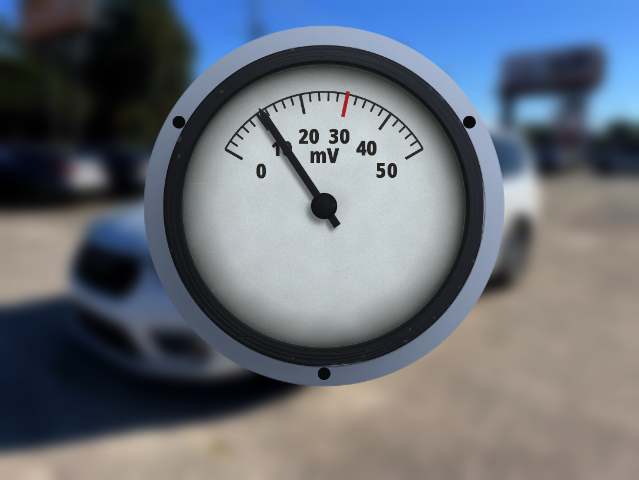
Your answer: 11 mV
